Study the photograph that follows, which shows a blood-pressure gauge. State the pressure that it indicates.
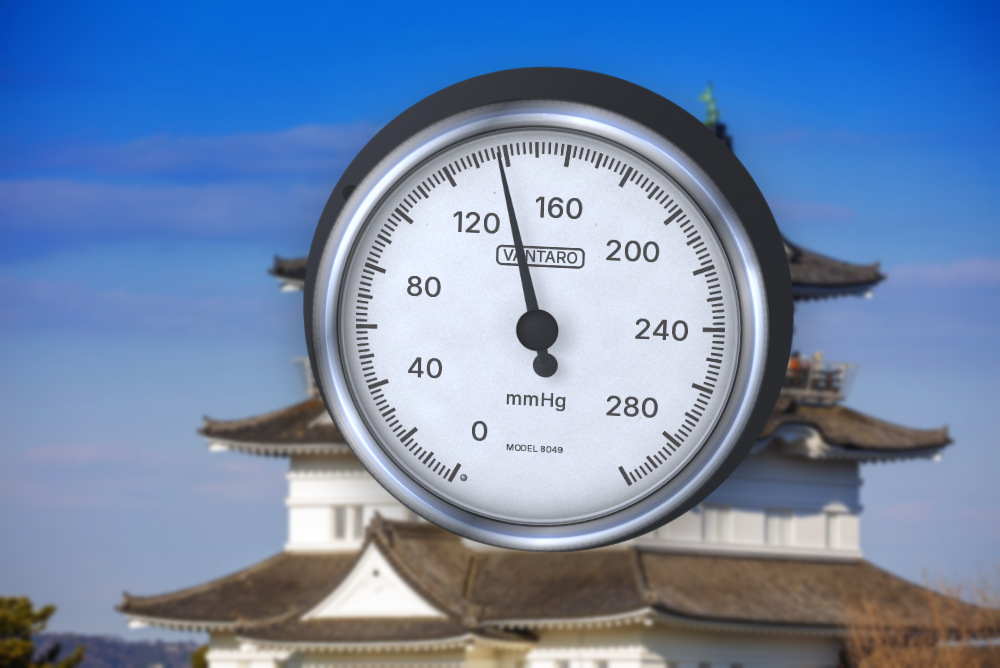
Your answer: 138 mmHg
